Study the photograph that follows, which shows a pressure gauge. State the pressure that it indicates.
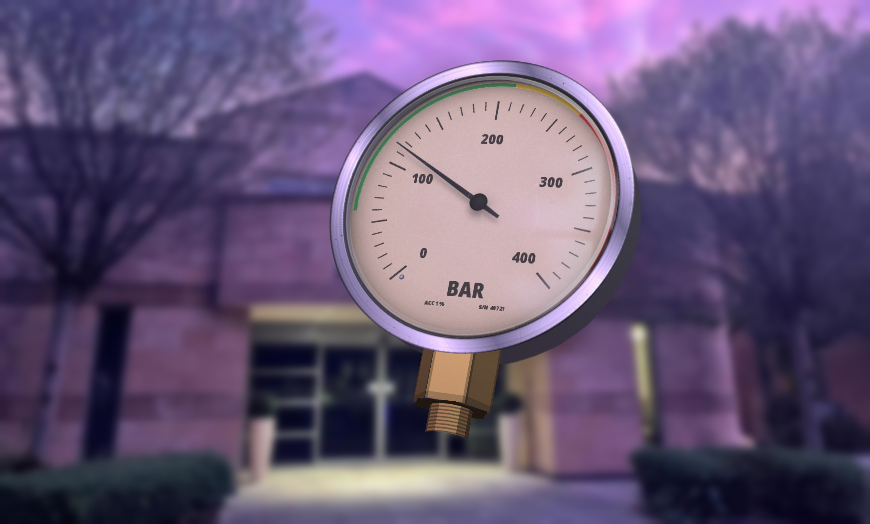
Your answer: 115 bar
